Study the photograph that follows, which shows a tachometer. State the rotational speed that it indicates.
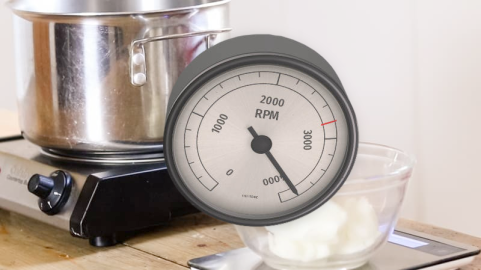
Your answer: 3800 rpm
